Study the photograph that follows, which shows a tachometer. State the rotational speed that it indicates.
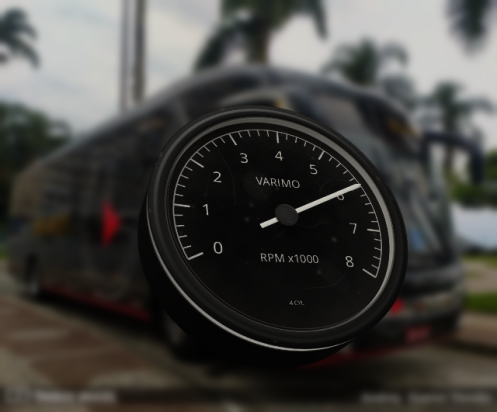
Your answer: 6000 rpm
